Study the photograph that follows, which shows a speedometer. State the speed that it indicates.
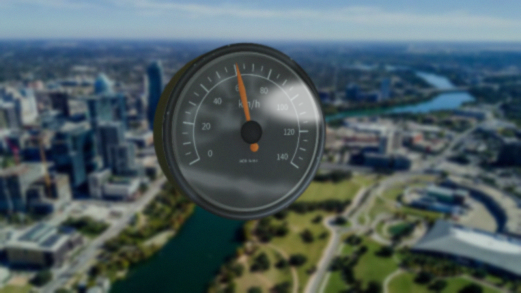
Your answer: 60 km/h
